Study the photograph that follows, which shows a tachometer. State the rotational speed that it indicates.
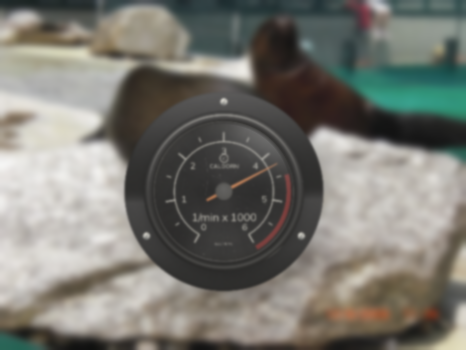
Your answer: 4250 rpm
